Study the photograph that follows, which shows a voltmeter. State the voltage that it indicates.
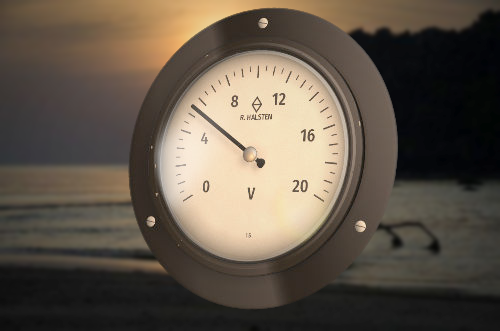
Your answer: 5.5 V
